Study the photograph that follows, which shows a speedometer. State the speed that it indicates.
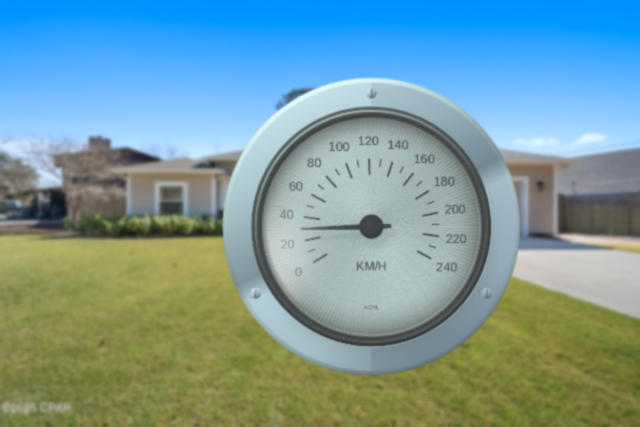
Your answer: 30 km/h
